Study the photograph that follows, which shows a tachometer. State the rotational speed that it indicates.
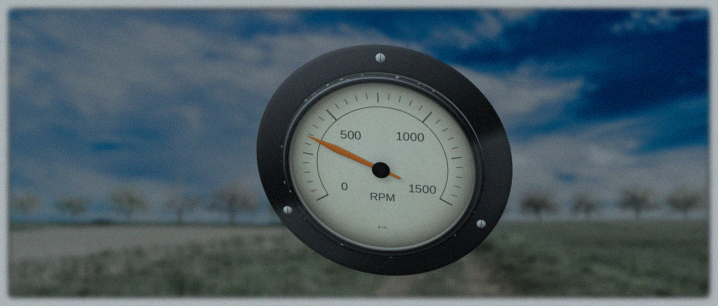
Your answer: 350 rpm
